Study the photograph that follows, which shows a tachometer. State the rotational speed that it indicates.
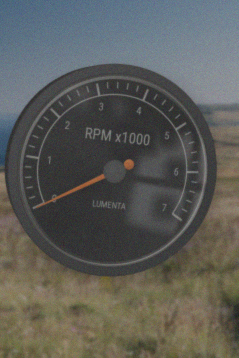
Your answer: 0 rpm
